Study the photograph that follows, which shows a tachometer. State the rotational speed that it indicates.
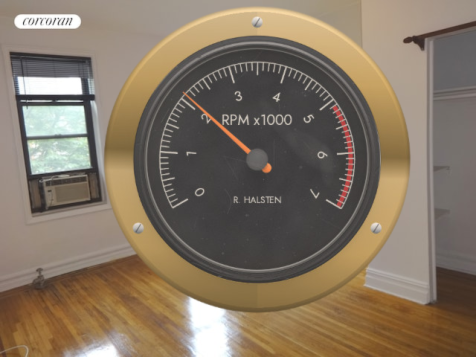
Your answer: 2100 rpm
